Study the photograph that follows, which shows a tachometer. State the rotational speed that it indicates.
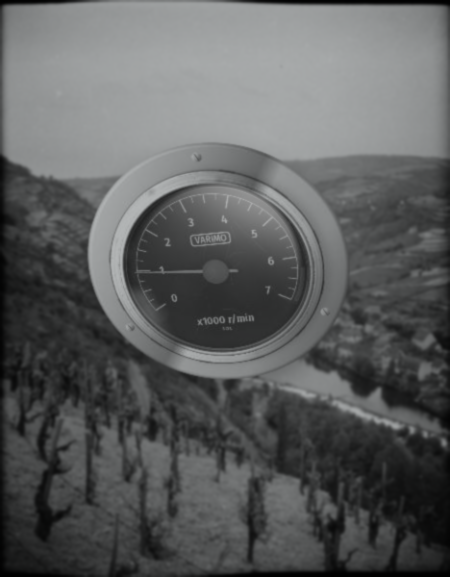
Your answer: 1000 rpm
